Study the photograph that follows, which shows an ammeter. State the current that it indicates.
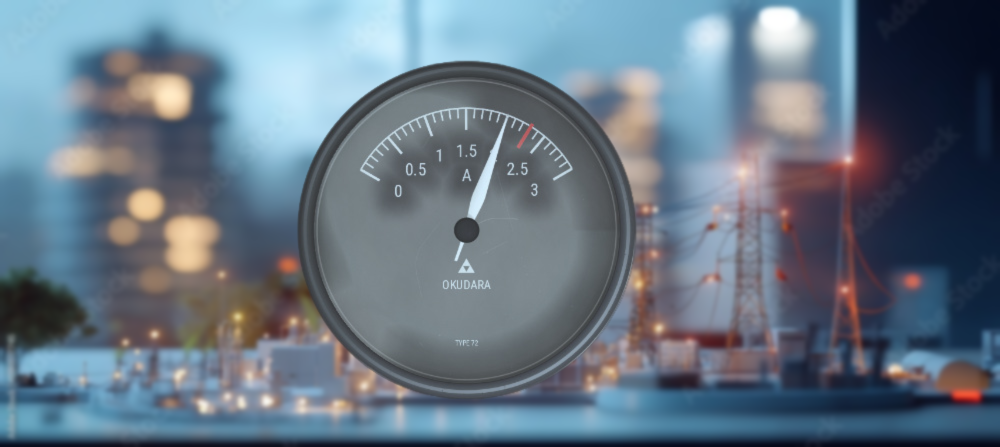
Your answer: 2 A
